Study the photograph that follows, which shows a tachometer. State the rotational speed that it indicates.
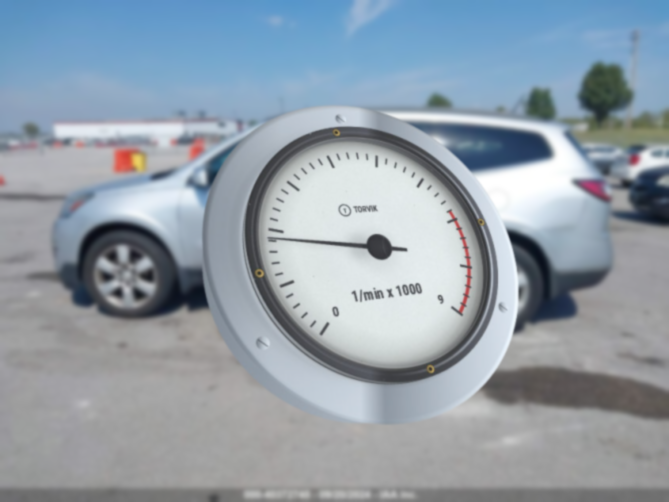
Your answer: 1800 rpm
